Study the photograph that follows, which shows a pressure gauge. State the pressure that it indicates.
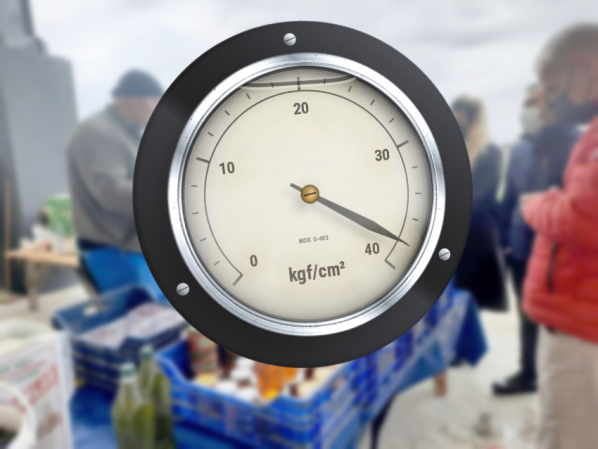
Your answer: 38 kg/cm²
